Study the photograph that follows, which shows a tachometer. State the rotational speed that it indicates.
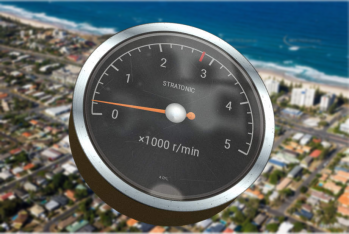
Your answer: 200 rpm
